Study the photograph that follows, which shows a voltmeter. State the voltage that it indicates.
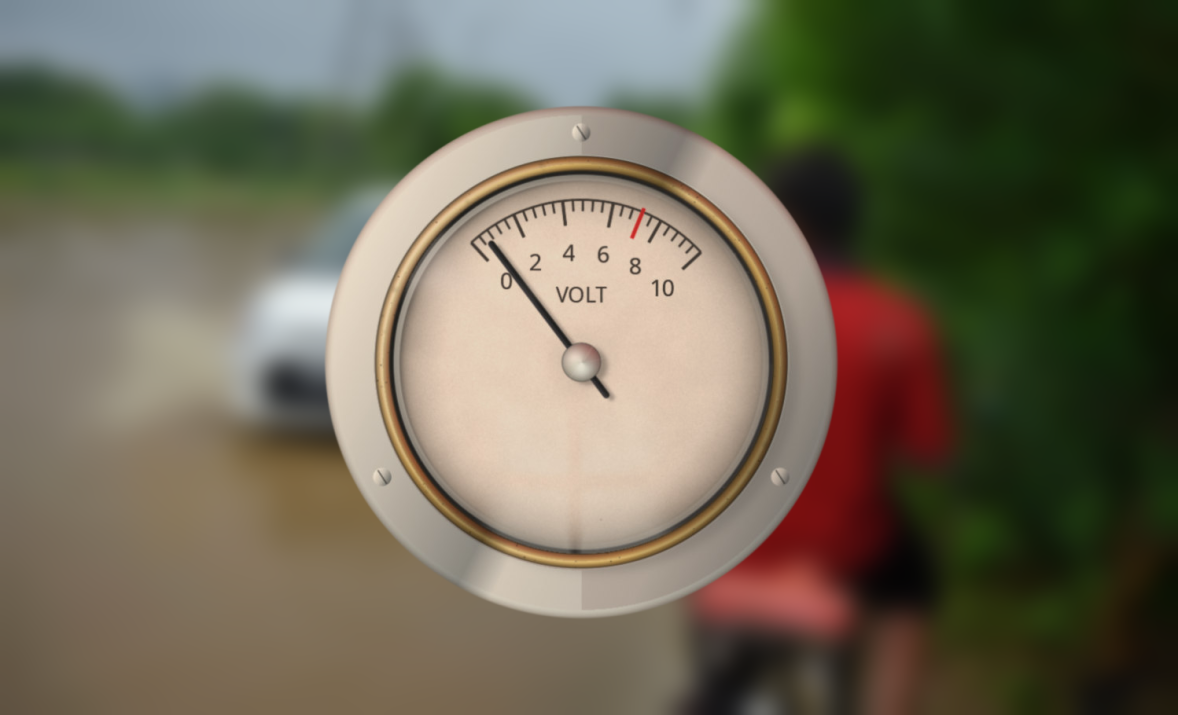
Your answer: 0.6 V
